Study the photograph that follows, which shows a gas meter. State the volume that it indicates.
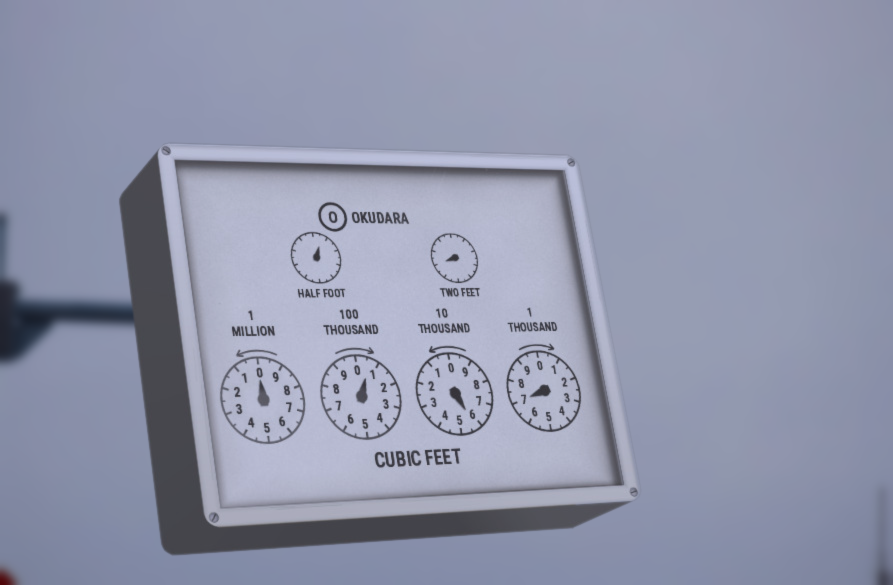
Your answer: 5700 ft³
